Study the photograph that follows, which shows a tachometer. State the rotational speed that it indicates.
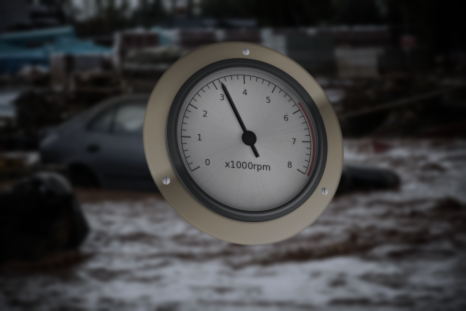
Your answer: 3200 rpm
